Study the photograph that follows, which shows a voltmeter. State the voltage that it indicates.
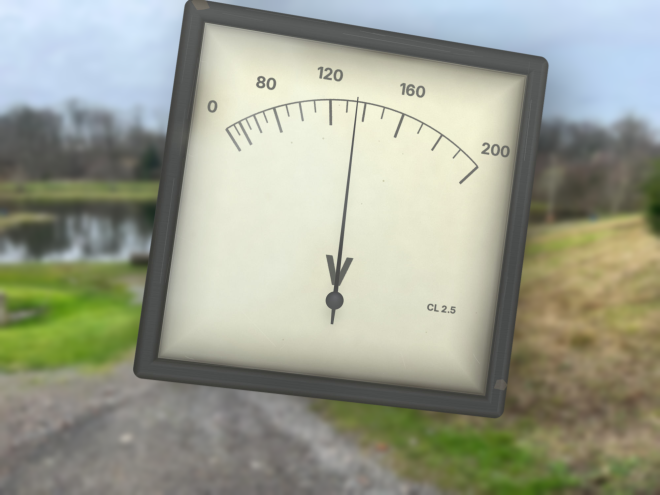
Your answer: 135 V
